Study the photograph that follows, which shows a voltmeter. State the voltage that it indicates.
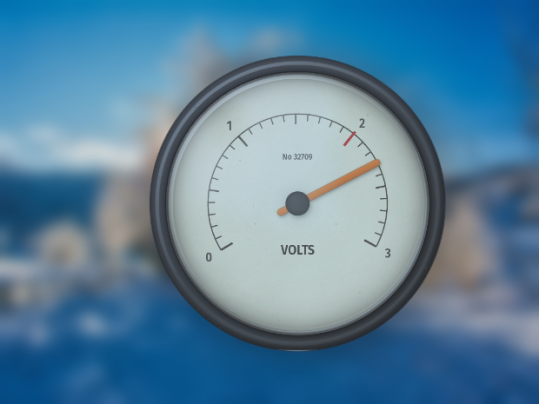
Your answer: 2.3 V
